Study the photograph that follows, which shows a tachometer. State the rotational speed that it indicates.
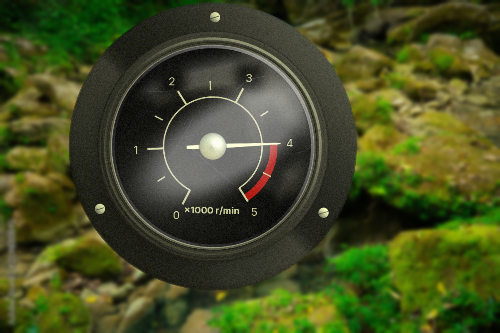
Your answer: 4000 rpm
